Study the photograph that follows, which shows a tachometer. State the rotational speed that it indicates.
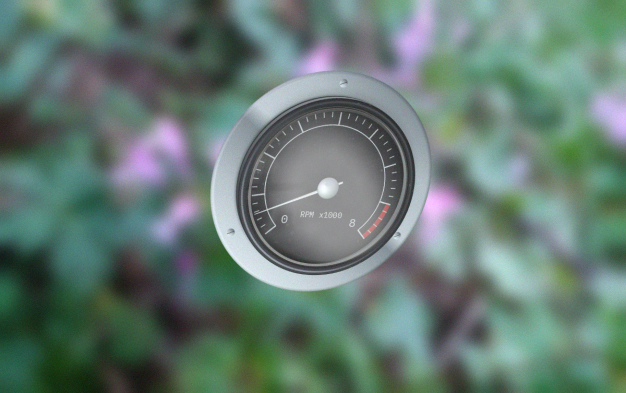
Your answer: 600 rpm
